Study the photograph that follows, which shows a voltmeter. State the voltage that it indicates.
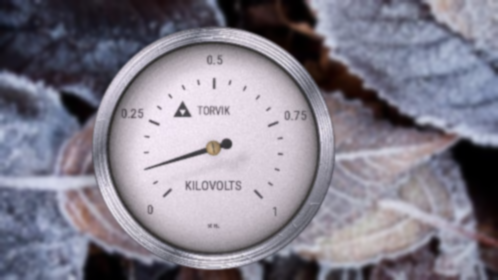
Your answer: 0.1 kV
